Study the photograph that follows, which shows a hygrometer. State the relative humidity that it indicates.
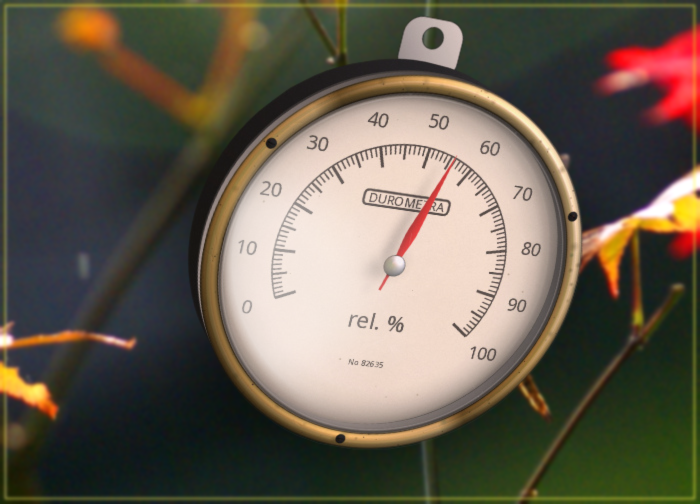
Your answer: 55 %
